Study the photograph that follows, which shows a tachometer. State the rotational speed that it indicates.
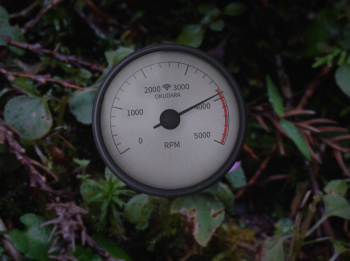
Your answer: 3900 rpm
